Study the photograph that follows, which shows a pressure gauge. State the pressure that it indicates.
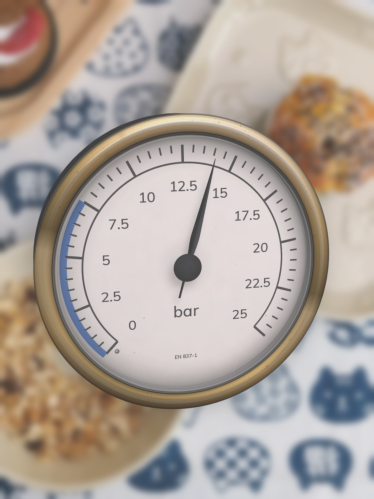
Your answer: 14 bar
